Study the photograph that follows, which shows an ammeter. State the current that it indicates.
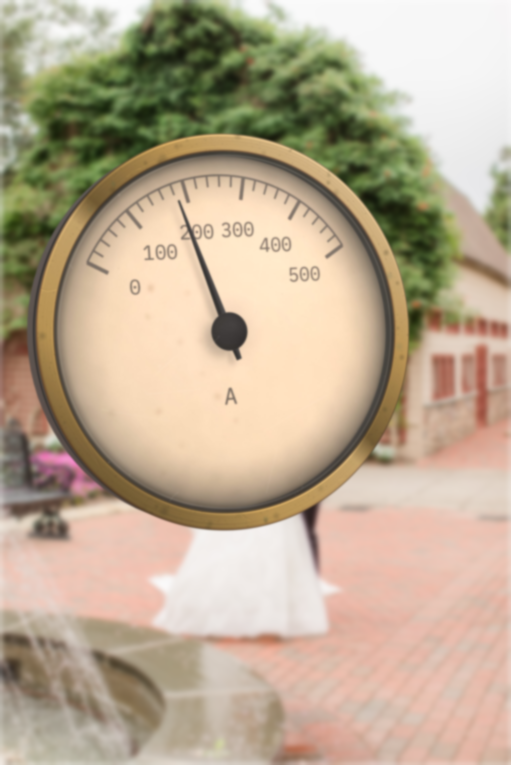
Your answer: 180 A
